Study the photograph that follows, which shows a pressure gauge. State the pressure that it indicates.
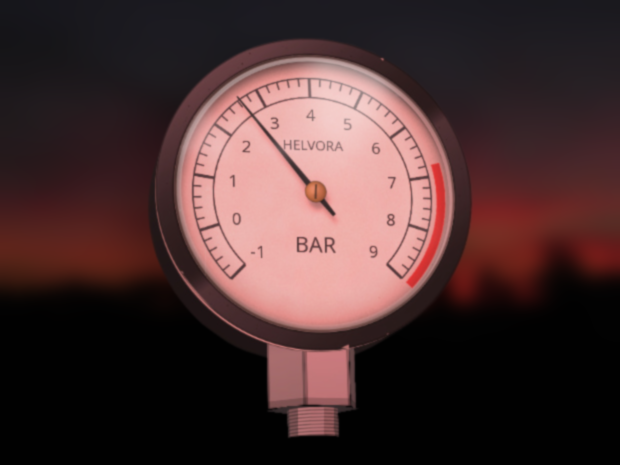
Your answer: 2.6 bar
